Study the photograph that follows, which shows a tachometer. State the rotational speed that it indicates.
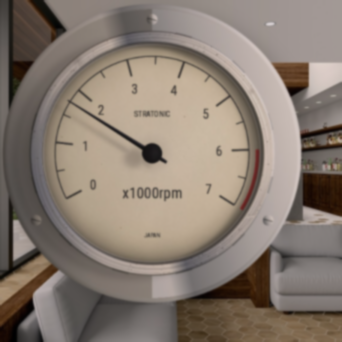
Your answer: 1750 rpm
